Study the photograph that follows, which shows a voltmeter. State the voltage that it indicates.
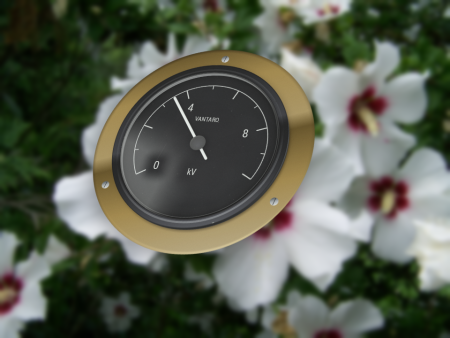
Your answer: 3.5 kV
